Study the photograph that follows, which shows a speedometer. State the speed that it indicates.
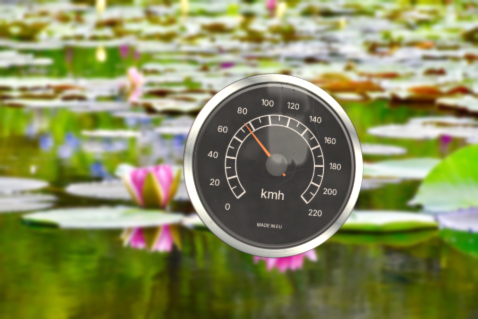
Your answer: 75 km/h
